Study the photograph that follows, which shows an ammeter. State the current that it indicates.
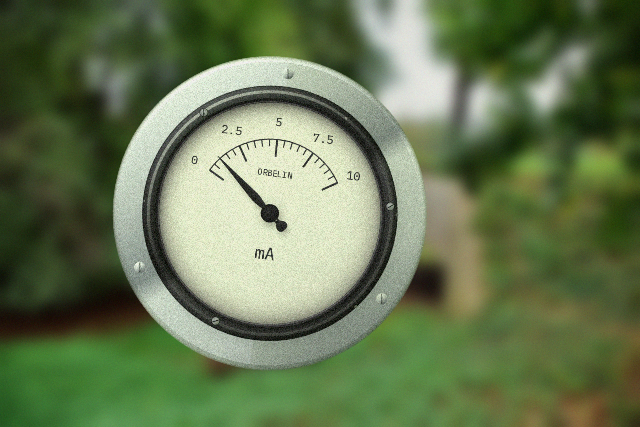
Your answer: 1 mA
